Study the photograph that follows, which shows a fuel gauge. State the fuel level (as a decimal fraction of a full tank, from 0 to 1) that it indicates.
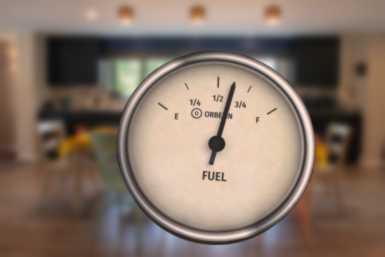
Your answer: 0.625
